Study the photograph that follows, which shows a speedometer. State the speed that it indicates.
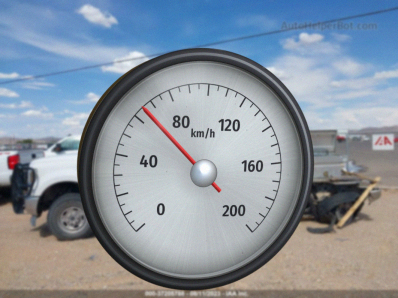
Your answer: 65 km/h
